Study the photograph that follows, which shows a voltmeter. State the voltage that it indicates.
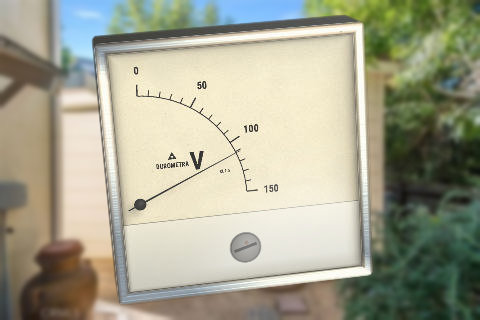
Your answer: 110 V
